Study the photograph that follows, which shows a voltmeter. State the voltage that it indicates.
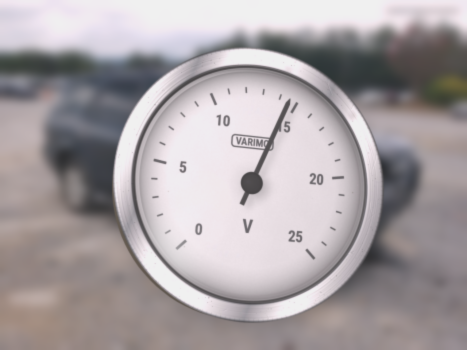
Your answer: 14.5 V
